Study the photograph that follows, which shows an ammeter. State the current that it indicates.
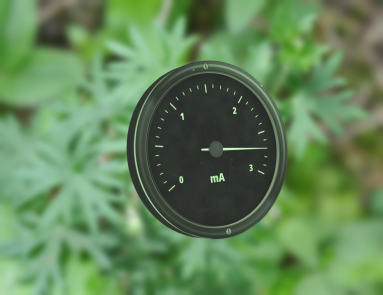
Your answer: 2.7 mA
